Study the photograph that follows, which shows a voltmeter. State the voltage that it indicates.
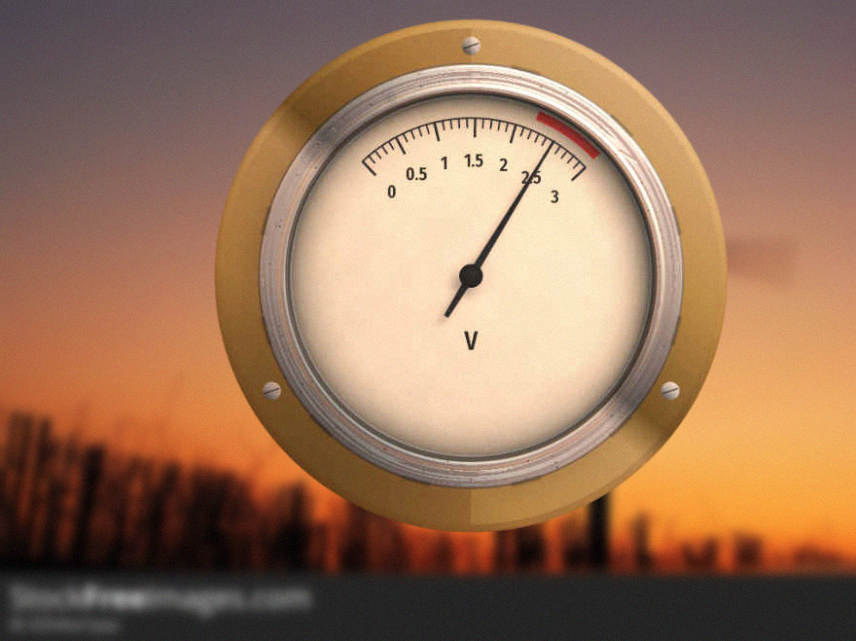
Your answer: 2.5 V
